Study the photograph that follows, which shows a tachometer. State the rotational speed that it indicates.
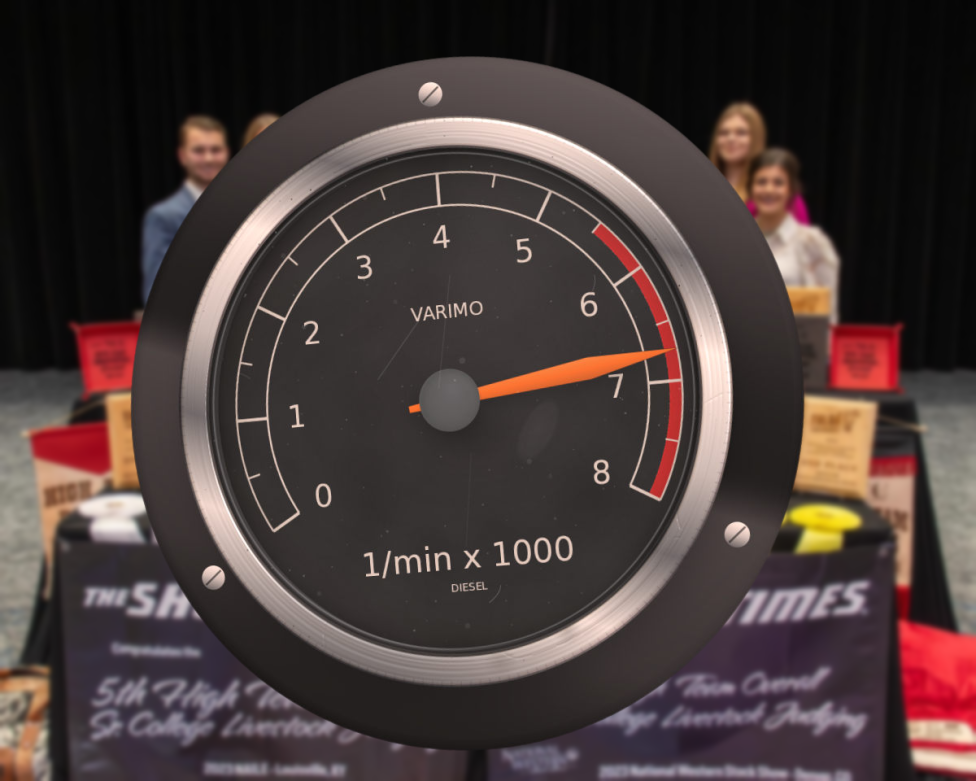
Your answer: 6750 rpm
